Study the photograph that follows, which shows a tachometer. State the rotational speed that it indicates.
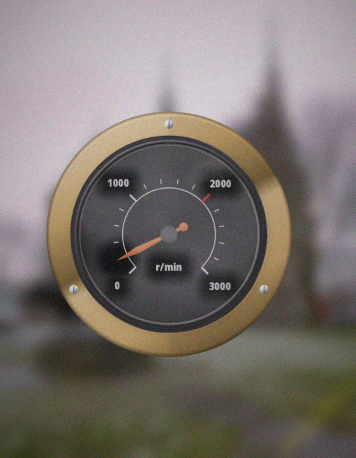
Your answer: 200 rpm
